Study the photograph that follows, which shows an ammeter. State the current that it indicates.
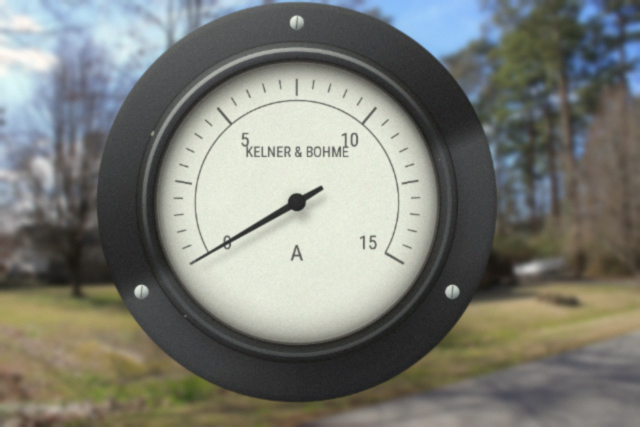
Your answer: 0 A
